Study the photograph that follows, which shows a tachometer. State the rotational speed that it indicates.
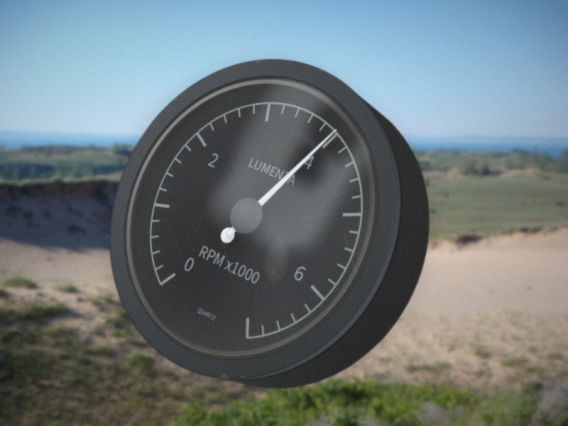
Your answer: 4000 rpm
